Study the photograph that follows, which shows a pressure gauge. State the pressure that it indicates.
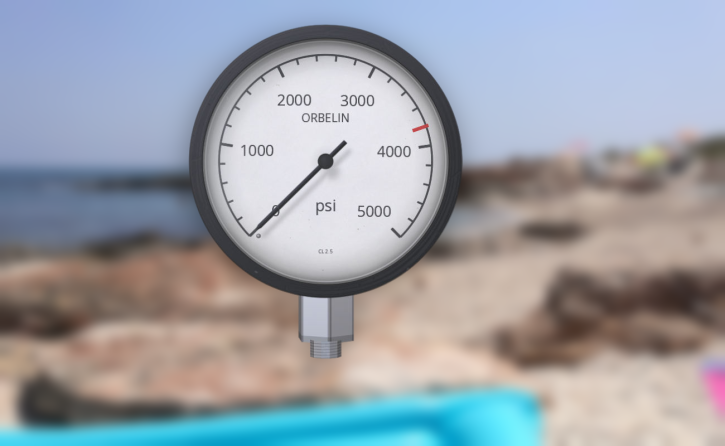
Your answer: 0 psi
